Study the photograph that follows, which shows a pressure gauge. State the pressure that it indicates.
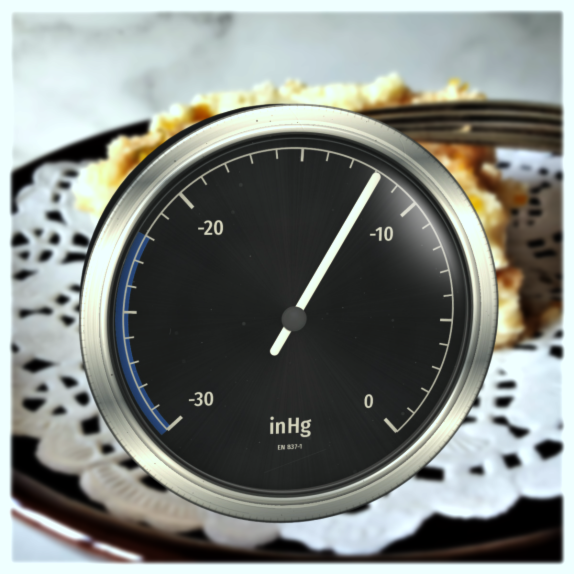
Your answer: -12 inHg
